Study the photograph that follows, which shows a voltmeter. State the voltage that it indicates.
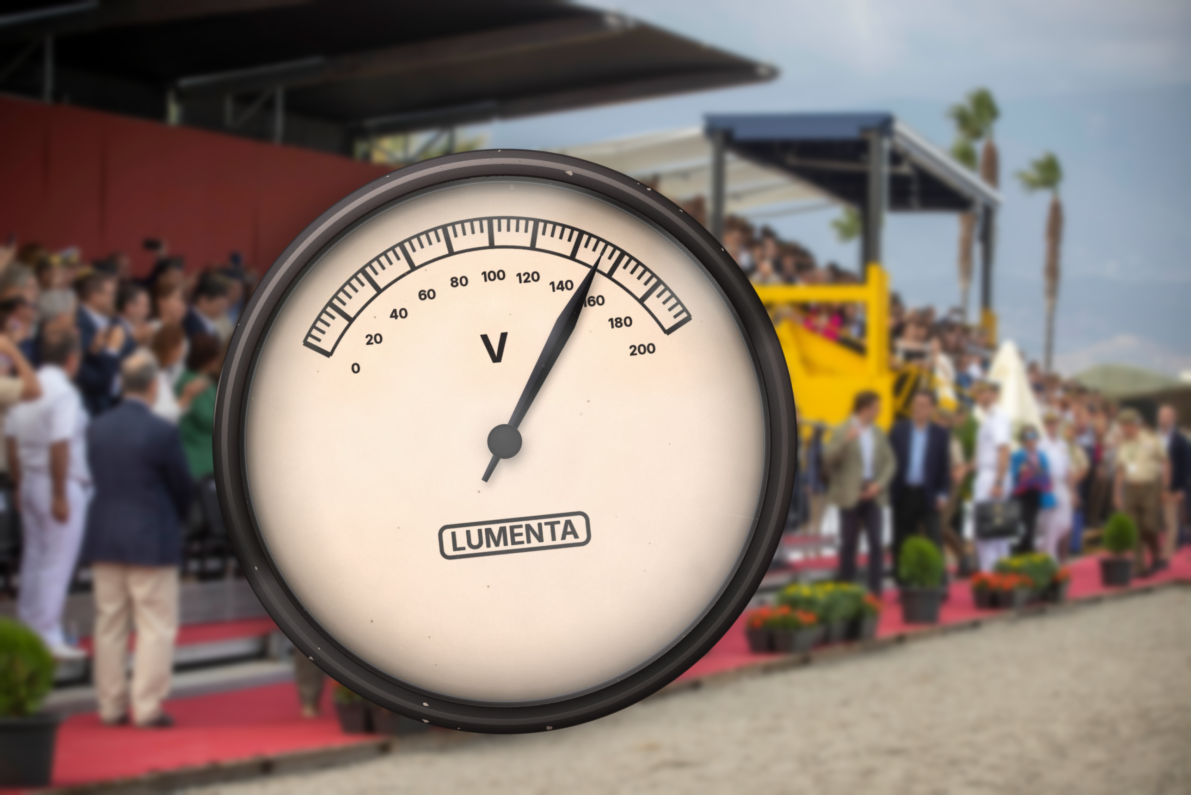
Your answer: 152 V
